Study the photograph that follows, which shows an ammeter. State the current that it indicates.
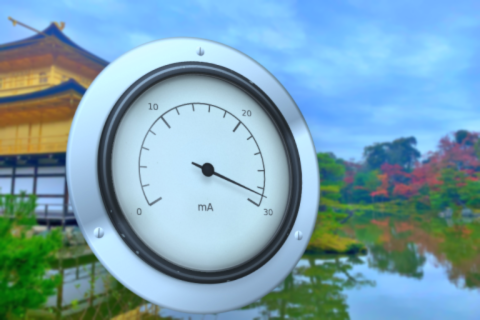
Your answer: 29 mA
